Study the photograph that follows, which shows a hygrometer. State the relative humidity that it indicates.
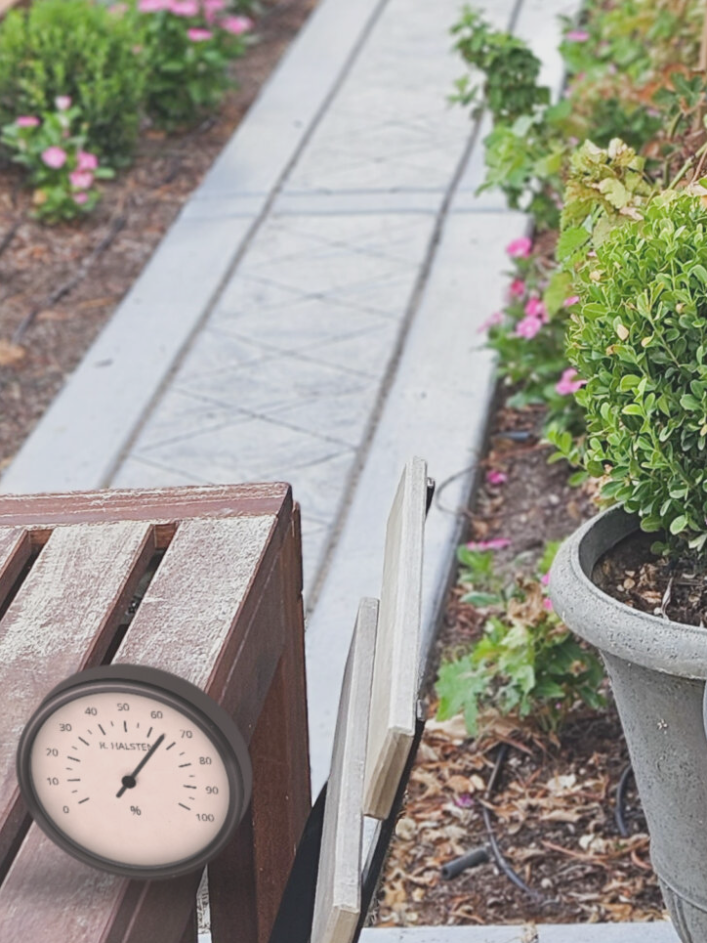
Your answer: 65 %
